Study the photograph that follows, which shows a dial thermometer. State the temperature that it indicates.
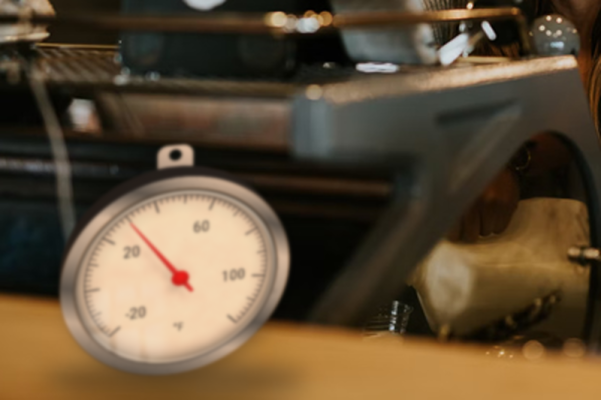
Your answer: 30 °F
